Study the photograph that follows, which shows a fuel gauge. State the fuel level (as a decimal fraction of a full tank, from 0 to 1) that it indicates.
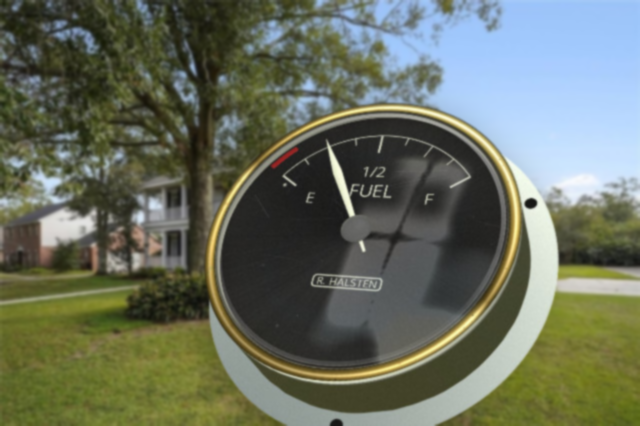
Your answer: 0.25
